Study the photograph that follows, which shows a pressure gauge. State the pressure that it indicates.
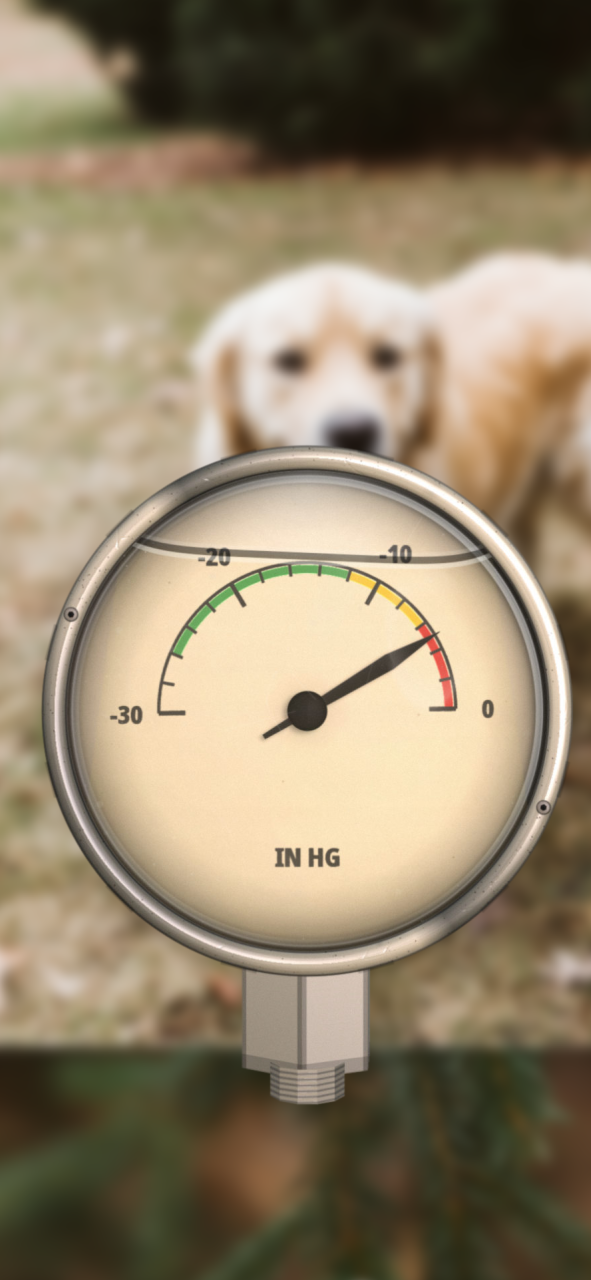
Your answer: -5 inHg
